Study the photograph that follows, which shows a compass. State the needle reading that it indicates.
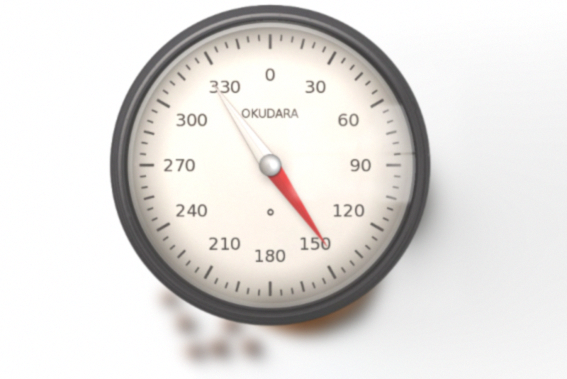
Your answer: 145 °
